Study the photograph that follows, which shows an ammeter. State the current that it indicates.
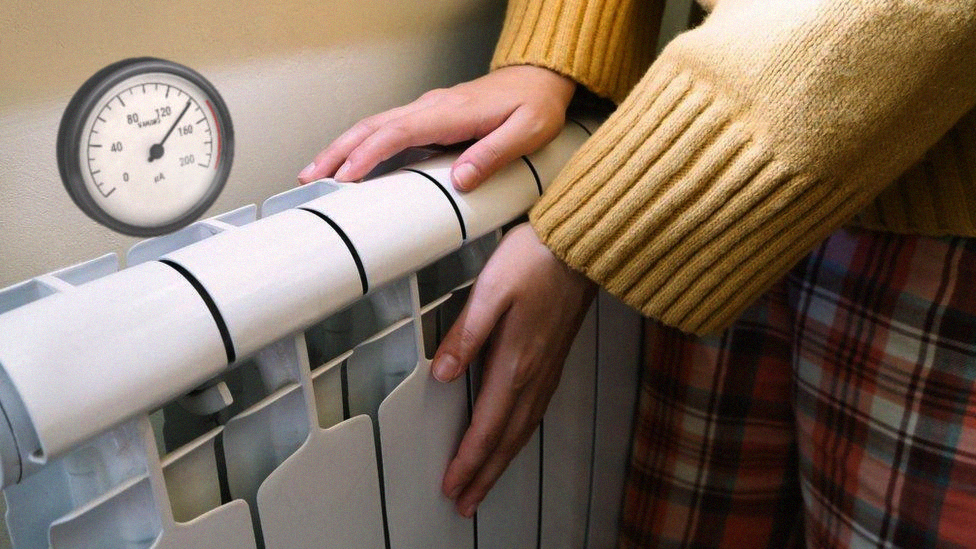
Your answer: 140 µA
